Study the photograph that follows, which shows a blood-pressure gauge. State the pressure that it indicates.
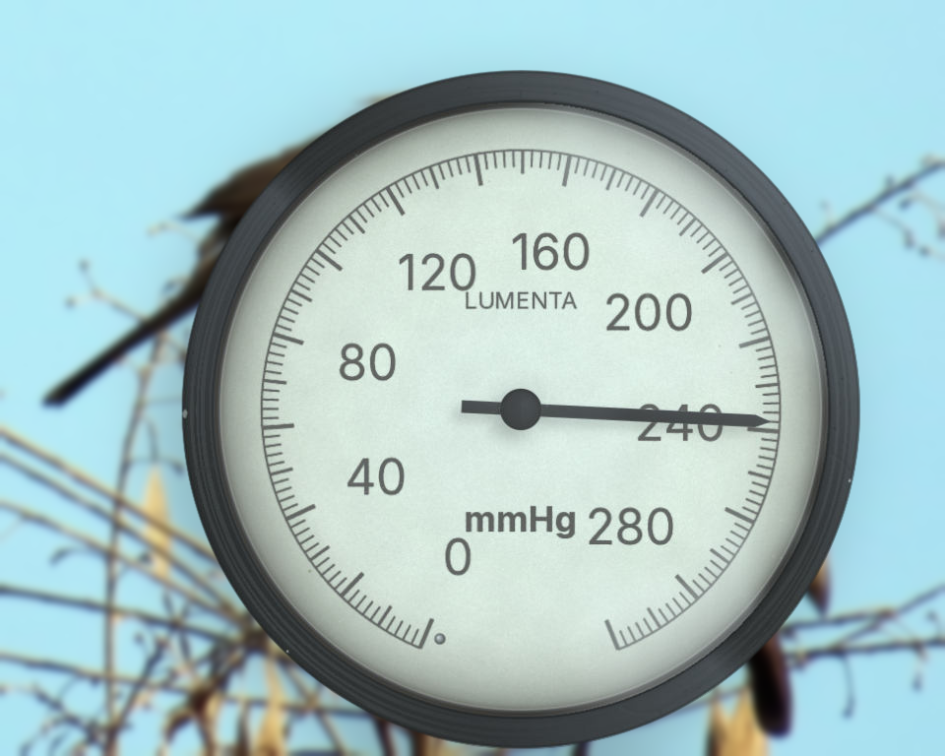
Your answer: 238 mmHg
